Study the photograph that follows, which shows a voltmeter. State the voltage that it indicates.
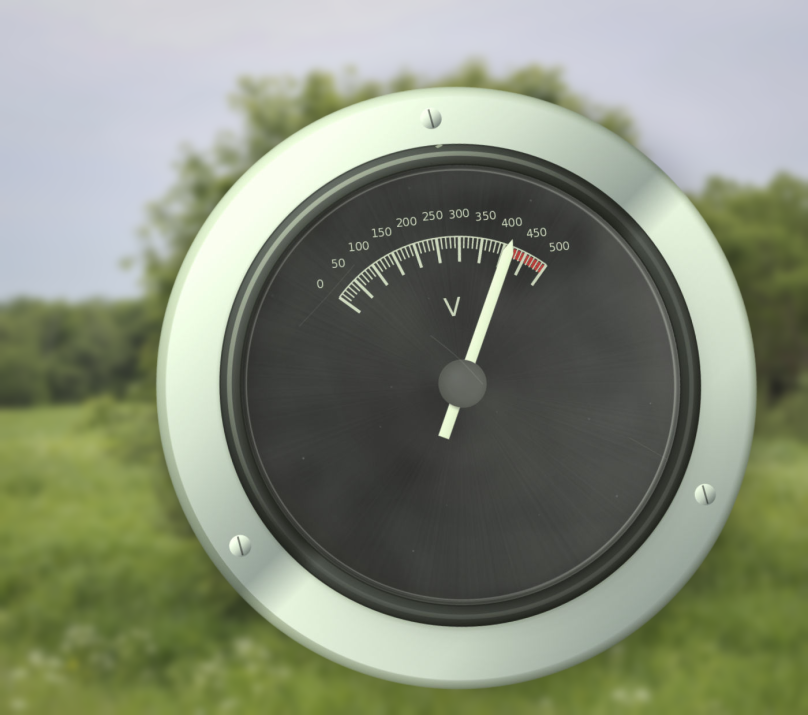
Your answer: 410 V
